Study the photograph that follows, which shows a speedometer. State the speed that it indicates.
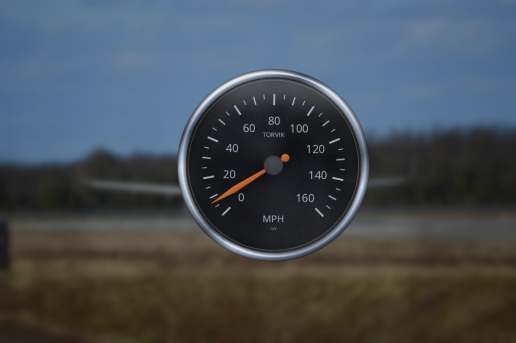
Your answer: 7.5 mph
